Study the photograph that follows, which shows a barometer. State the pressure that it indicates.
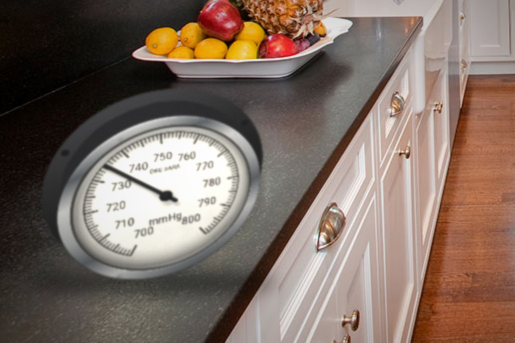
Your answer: 735 mmHg
